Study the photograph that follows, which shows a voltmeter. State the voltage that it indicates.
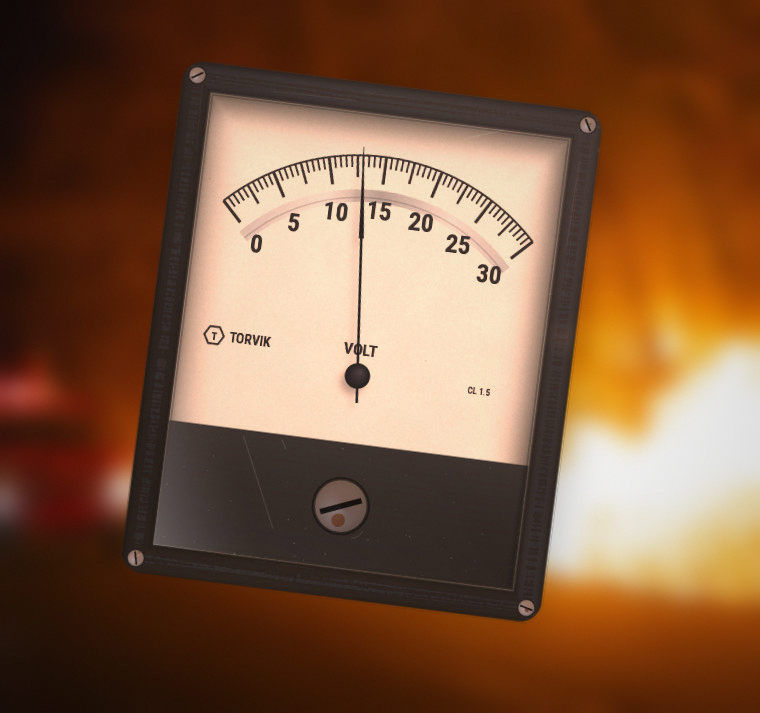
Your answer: 13 V
